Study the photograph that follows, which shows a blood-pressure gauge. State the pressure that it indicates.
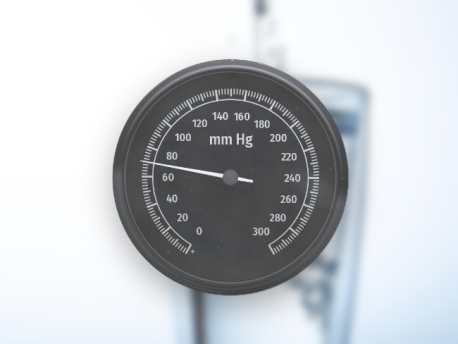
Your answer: 70 mmHg
